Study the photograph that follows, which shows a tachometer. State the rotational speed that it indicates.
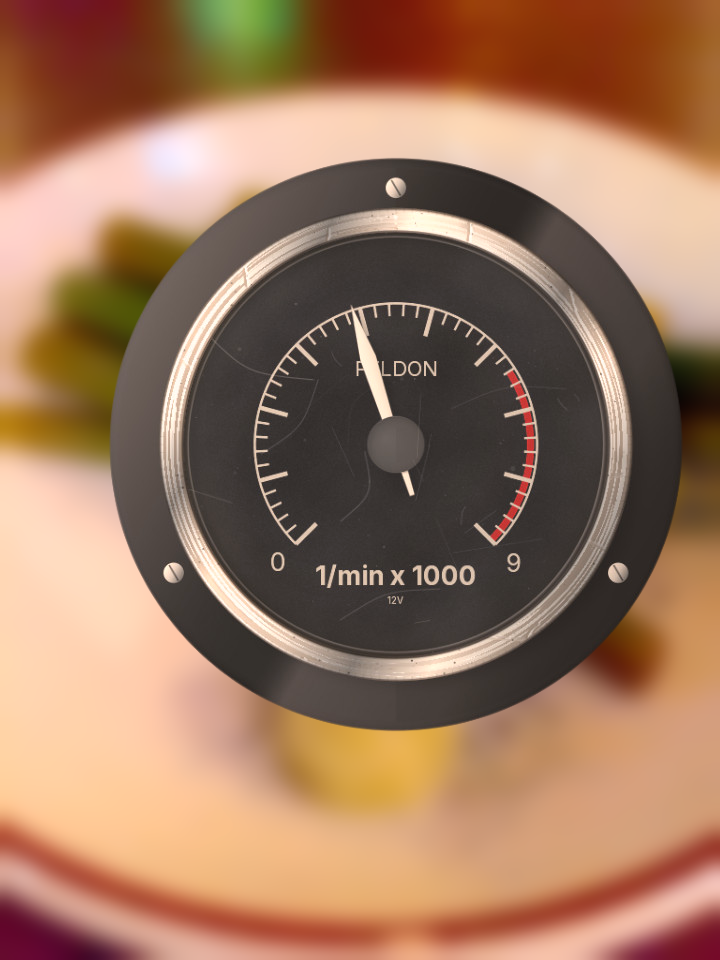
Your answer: 3900 rpm
